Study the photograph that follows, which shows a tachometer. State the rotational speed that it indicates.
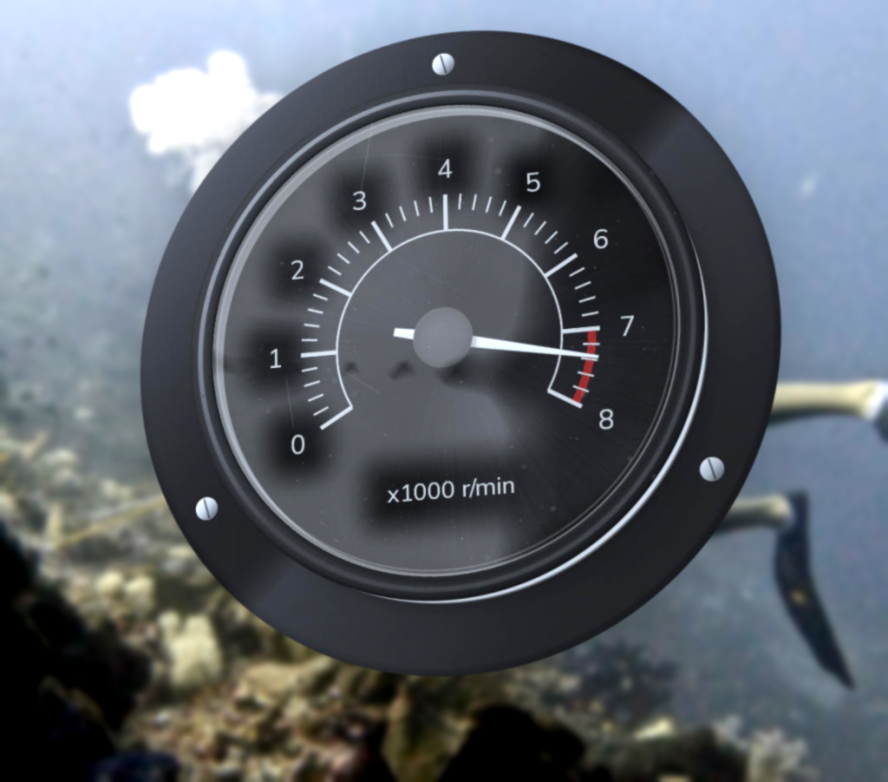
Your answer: 7400 rpm
